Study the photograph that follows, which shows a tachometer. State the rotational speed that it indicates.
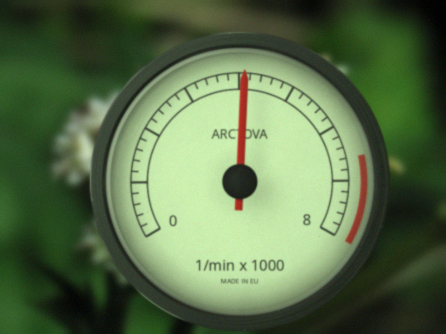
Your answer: 4100 rpm
